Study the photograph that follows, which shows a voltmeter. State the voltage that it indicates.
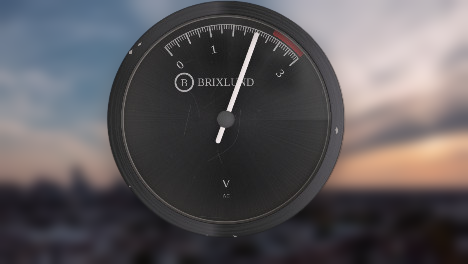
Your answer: 2 V
